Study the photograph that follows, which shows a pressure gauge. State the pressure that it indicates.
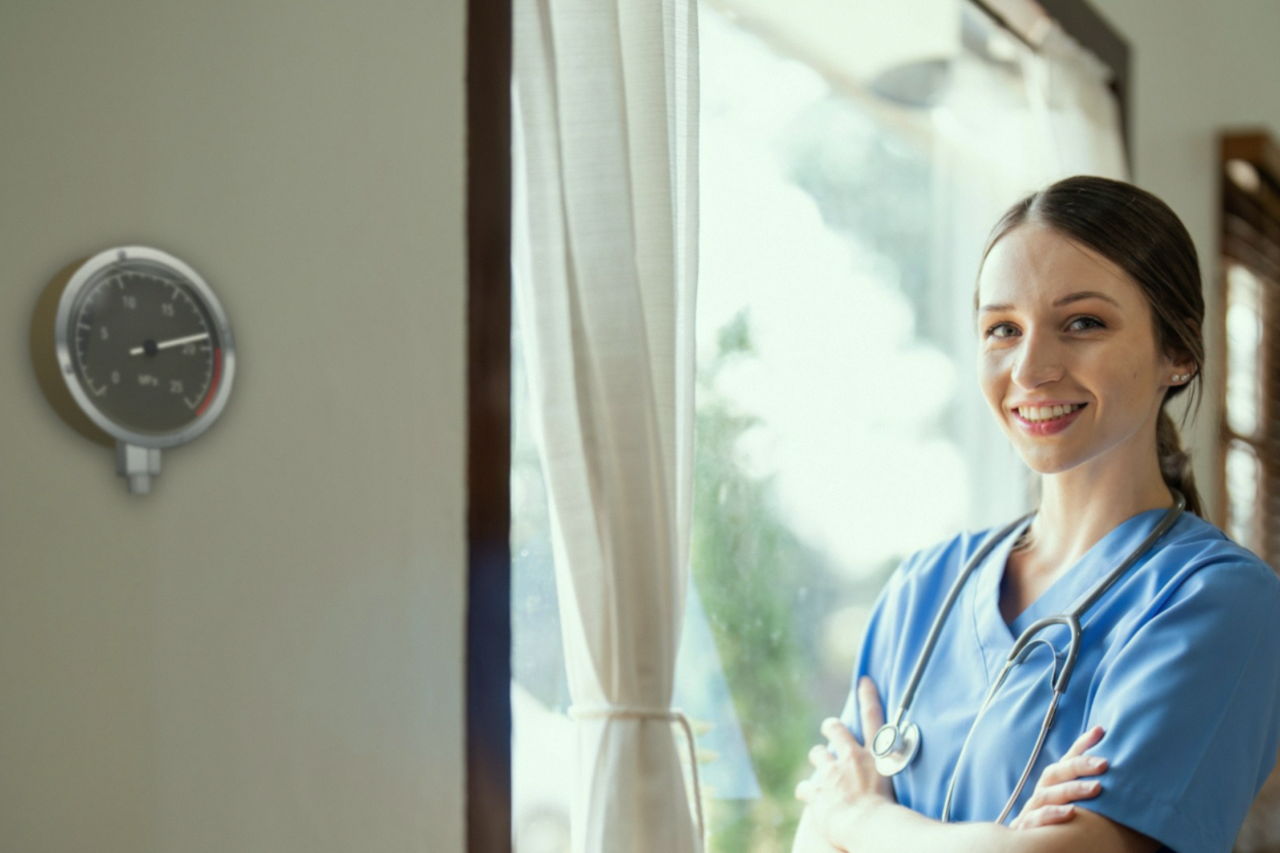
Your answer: 19 MPa
